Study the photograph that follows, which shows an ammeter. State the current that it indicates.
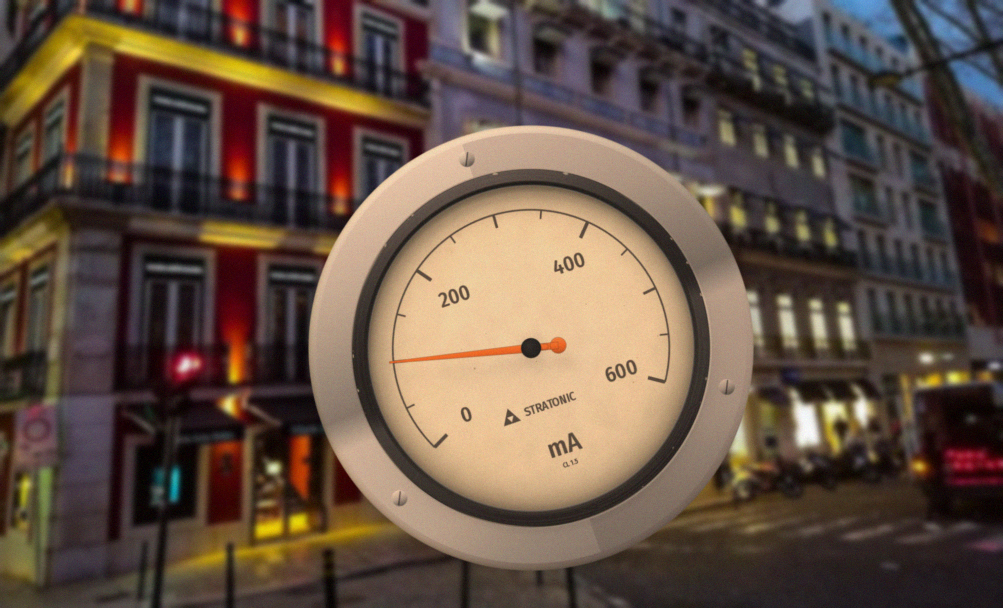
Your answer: 100 mA
